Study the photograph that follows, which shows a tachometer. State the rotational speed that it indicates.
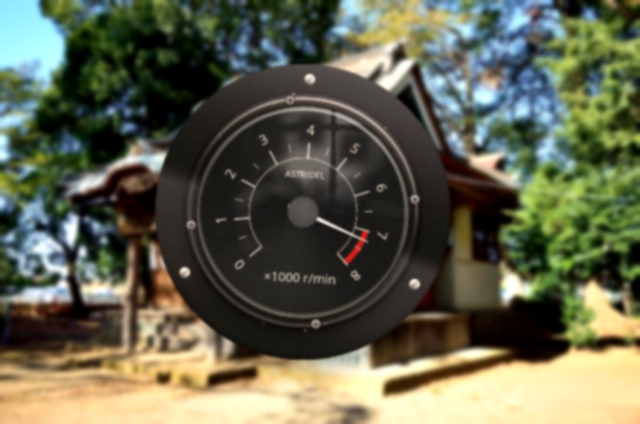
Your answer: 7250 rpm
